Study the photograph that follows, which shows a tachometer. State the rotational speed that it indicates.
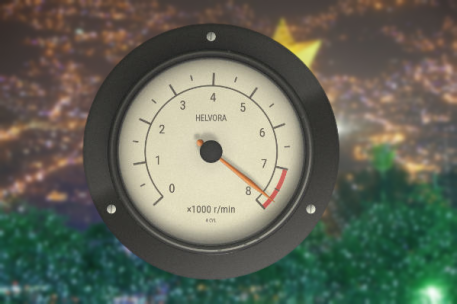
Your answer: 7750 rpm
